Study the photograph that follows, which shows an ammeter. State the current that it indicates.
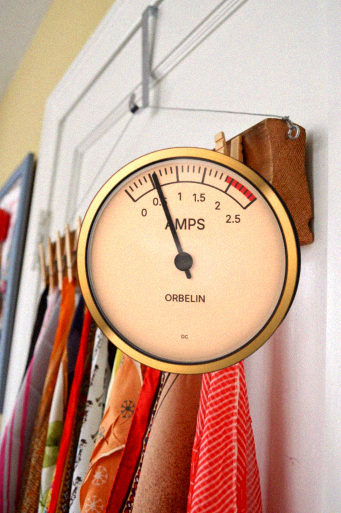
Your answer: 0.6 A
